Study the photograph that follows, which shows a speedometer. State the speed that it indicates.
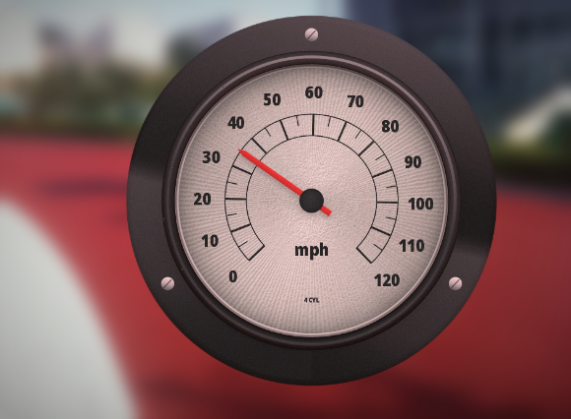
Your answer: 35 mph
